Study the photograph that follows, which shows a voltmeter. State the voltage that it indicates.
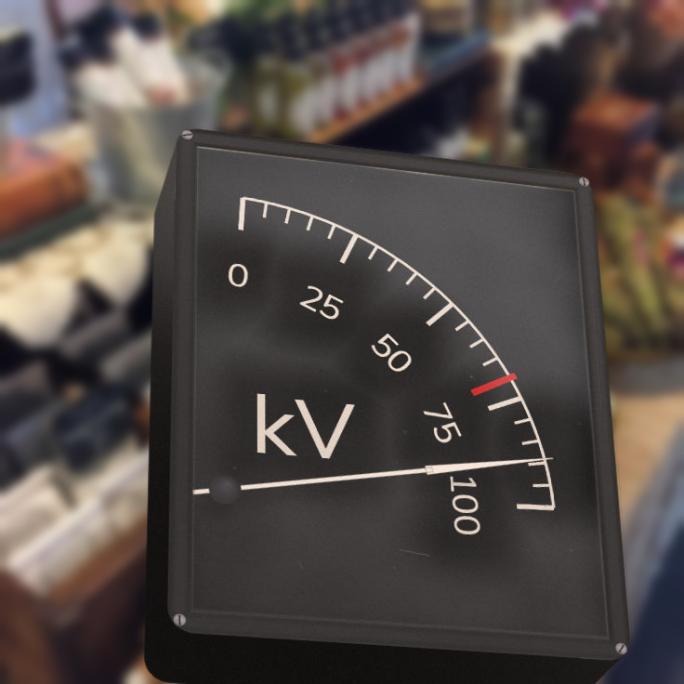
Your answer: 90 kV
